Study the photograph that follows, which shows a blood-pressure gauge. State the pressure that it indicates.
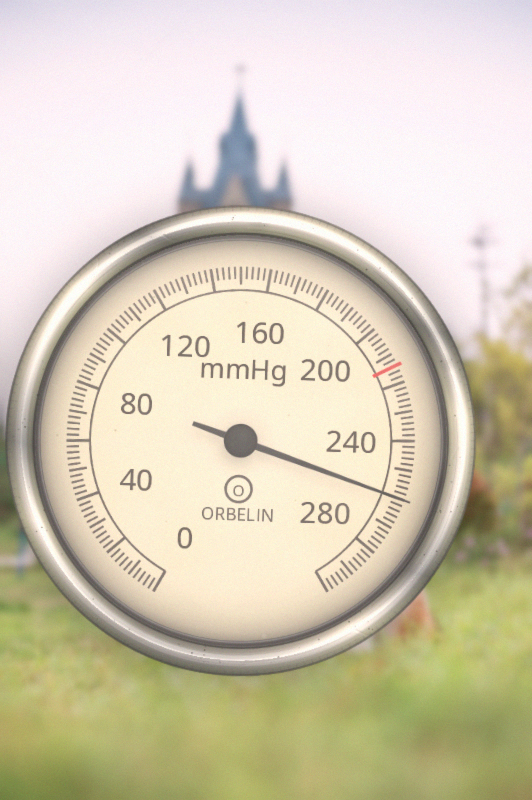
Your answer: 260 mmHg
